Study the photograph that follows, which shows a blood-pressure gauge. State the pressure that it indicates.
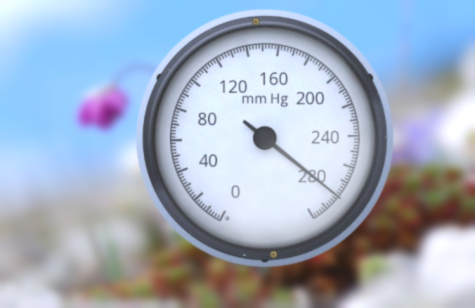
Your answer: 280 mmHg
